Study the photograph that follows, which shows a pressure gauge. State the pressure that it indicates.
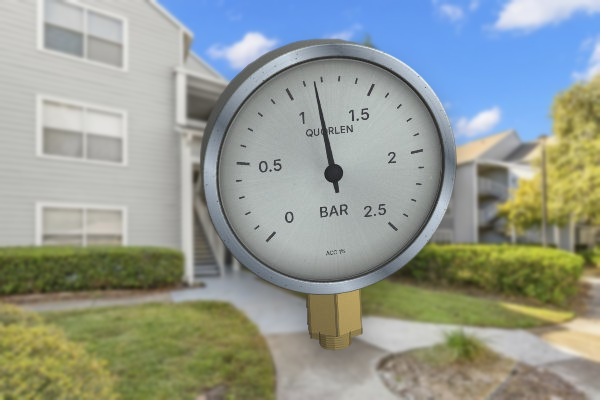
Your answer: 1.15 bar
